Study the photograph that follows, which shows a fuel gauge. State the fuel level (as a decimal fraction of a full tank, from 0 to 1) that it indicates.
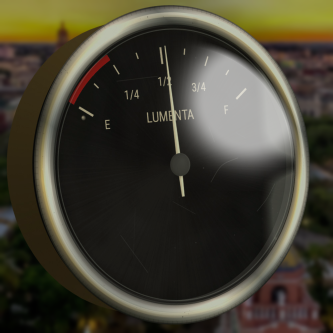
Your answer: 0.5
